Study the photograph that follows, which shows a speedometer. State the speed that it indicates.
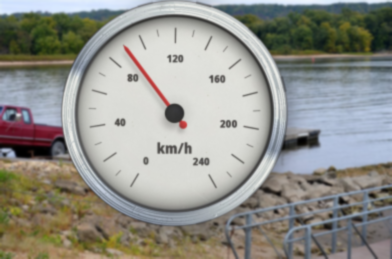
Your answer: 90 km/h
